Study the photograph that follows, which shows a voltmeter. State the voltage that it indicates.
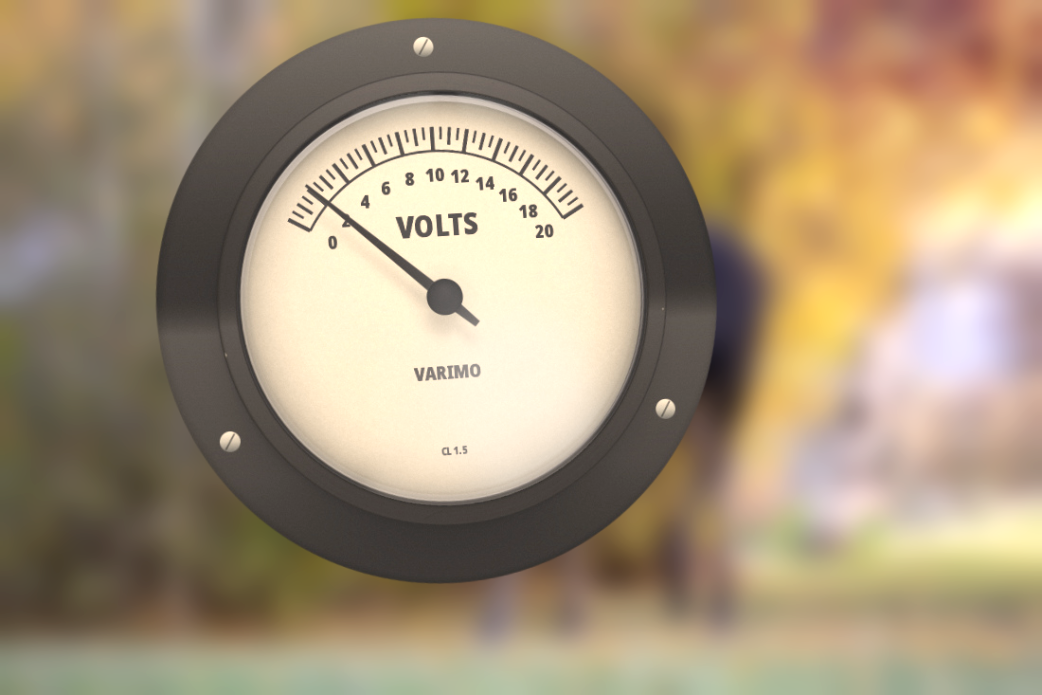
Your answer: 2 V
